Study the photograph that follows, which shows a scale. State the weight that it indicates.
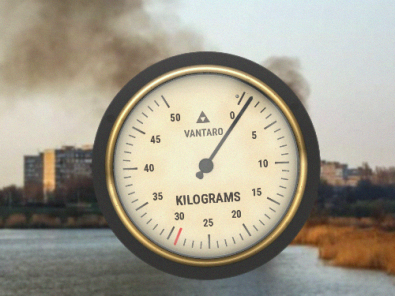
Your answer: 1 kg
